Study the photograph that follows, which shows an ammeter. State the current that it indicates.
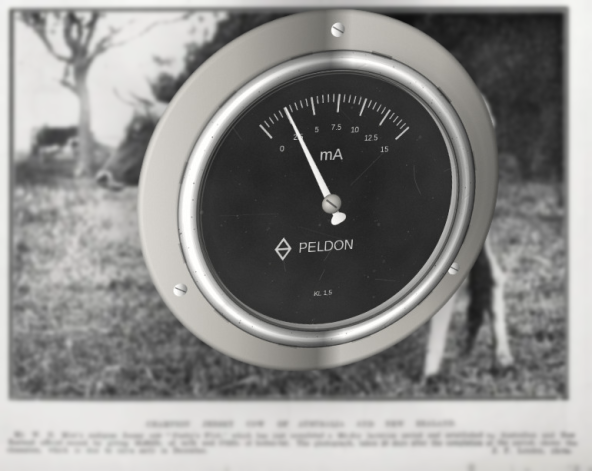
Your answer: 2.5 mA
